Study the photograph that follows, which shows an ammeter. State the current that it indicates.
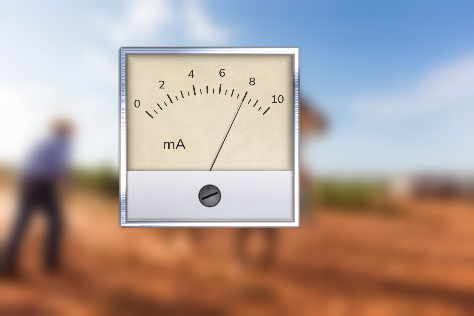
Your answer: 8 mA
